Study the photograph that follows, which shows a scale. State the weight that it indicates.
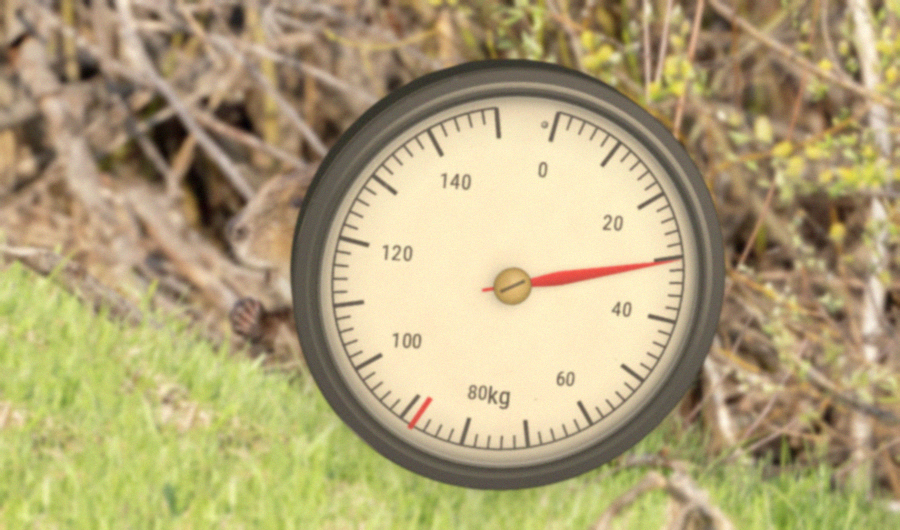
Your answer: 30 kg
